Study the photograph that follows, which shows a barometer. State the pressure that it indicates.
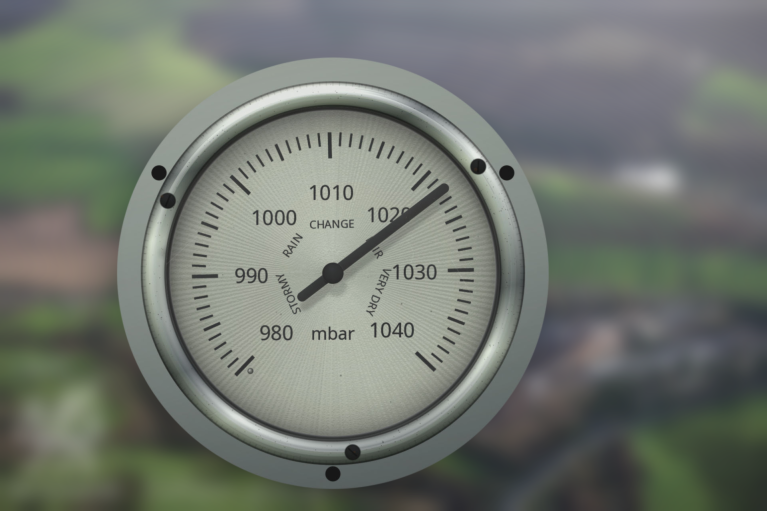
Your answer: 1022 mbar
